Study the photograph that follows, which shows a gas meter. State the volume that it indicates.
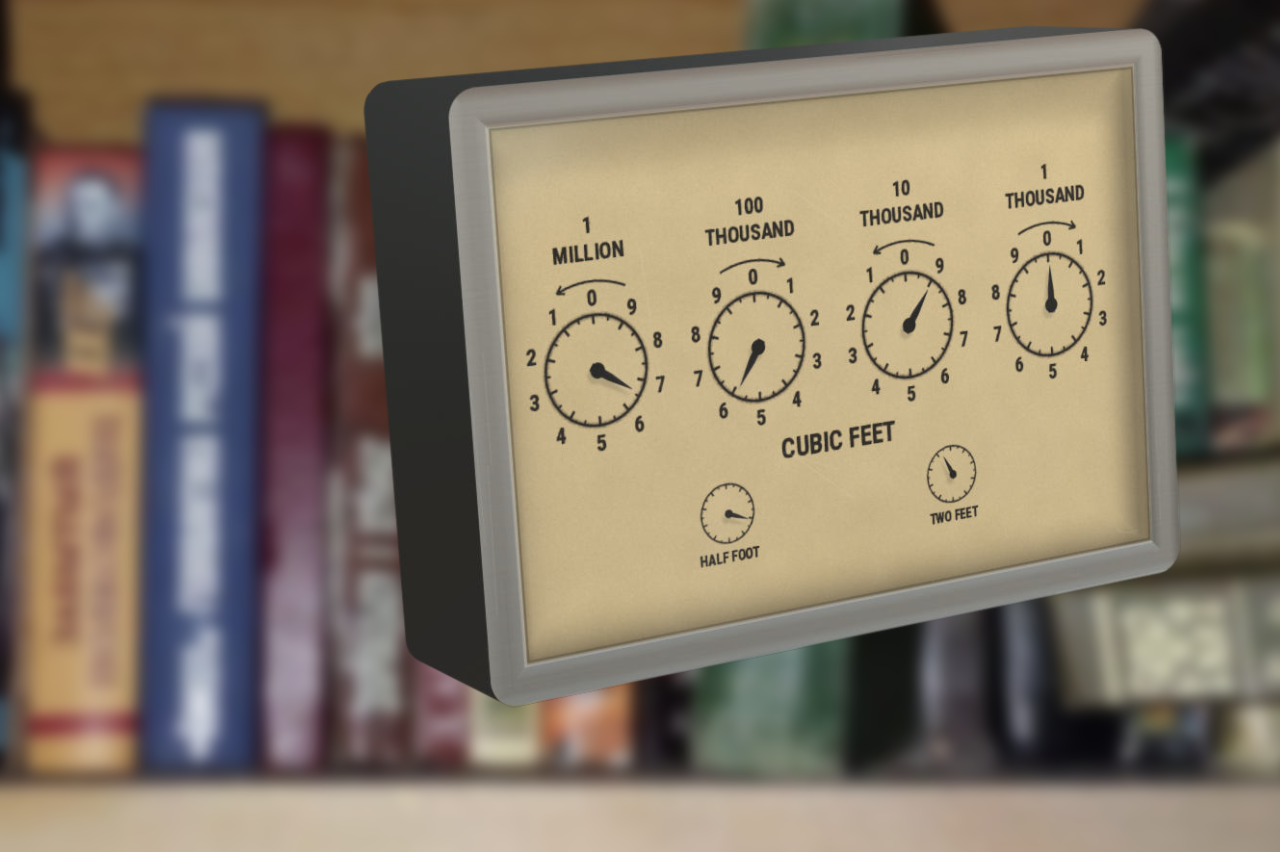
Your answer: 659000 ft³
